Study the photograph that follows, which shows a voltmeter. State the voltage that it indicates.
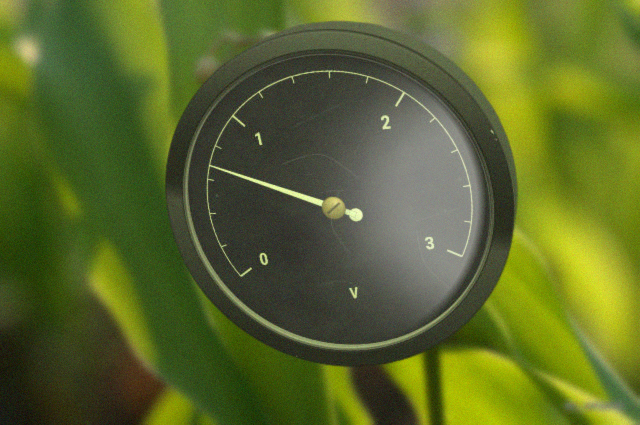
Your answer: 0.7 V
